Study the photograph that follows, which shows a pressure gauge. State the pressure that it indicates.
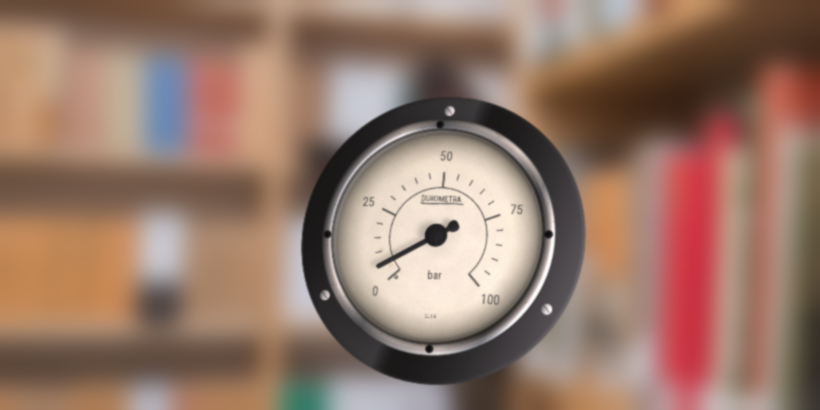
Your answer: 5 bar
